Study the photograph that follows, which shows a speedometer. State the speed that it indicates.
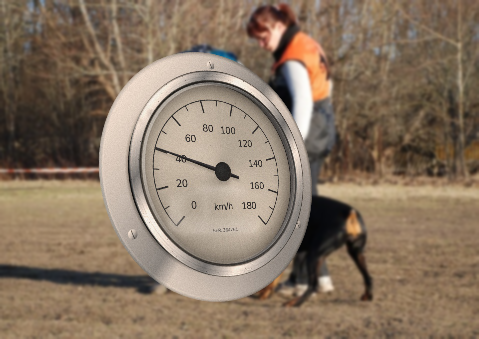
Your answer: 40 km/h
